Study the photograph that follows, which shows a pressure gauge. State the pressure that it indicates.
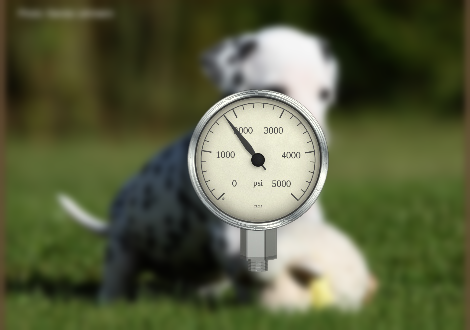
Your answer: 1800 psi
